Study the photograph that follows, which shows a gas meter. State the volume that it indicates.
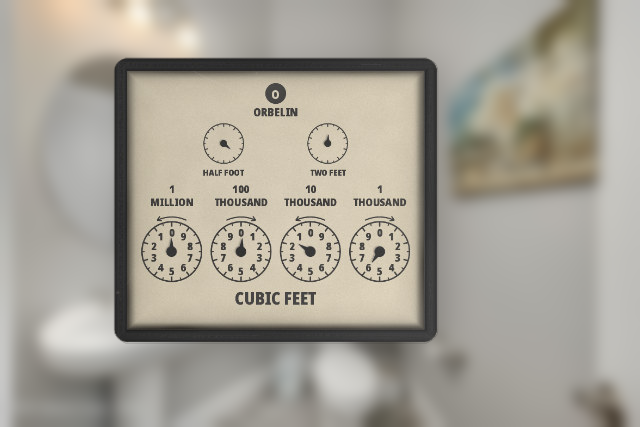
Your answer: 1600 ft³
